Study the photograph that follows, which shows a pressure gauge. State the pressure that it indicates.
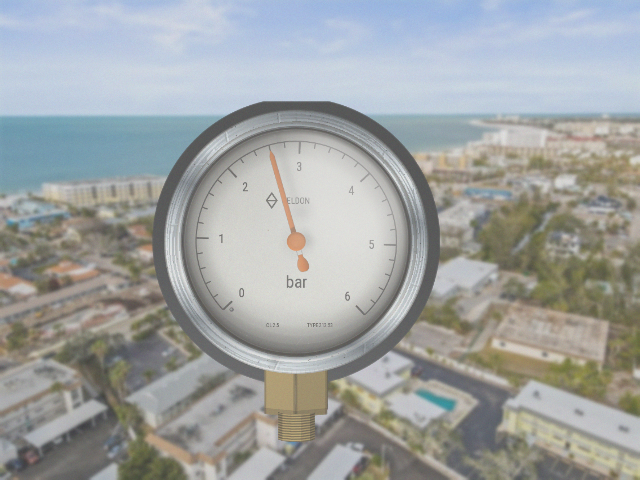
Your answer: 2.6 bar
